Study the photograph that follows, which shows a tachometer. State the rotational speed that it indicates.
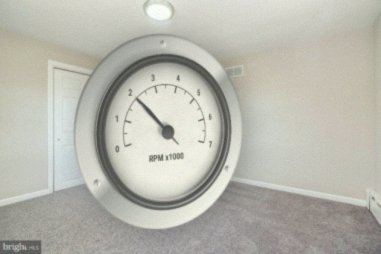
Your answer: 2000 rpm
